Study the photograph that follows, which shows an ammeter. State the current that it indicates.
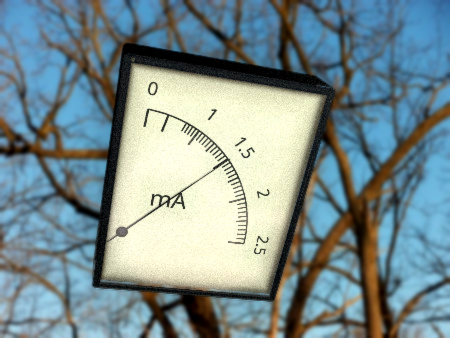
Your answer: 1.5 mA
